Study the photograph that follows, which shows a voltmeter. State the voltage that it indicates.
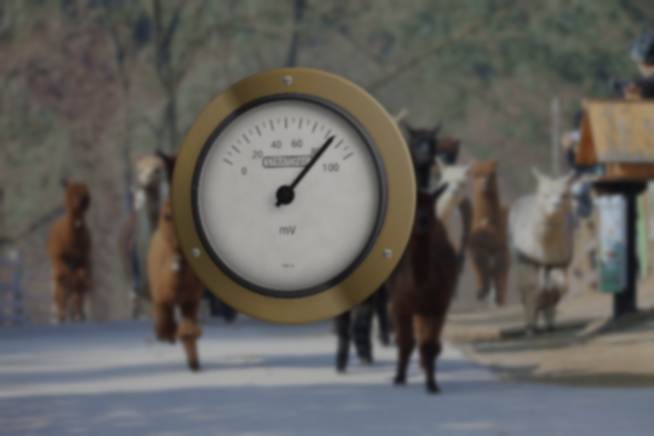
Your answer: 85 mV
